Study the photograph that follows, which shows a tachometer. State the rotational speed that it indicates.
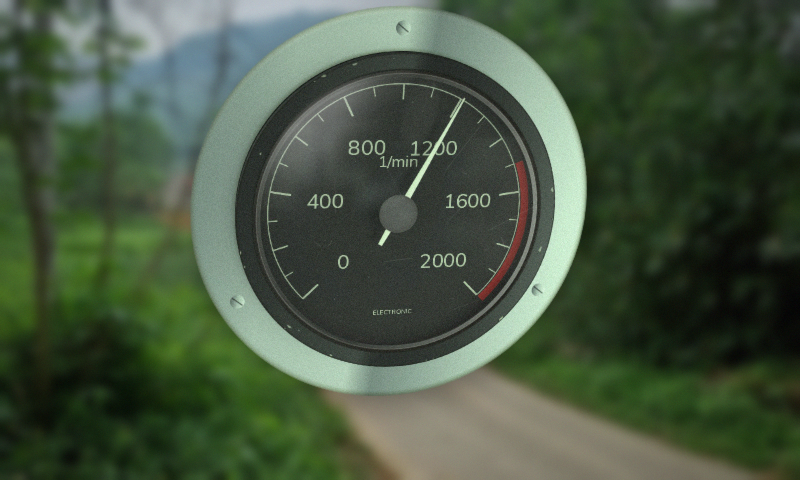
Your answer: 1200 rpm
